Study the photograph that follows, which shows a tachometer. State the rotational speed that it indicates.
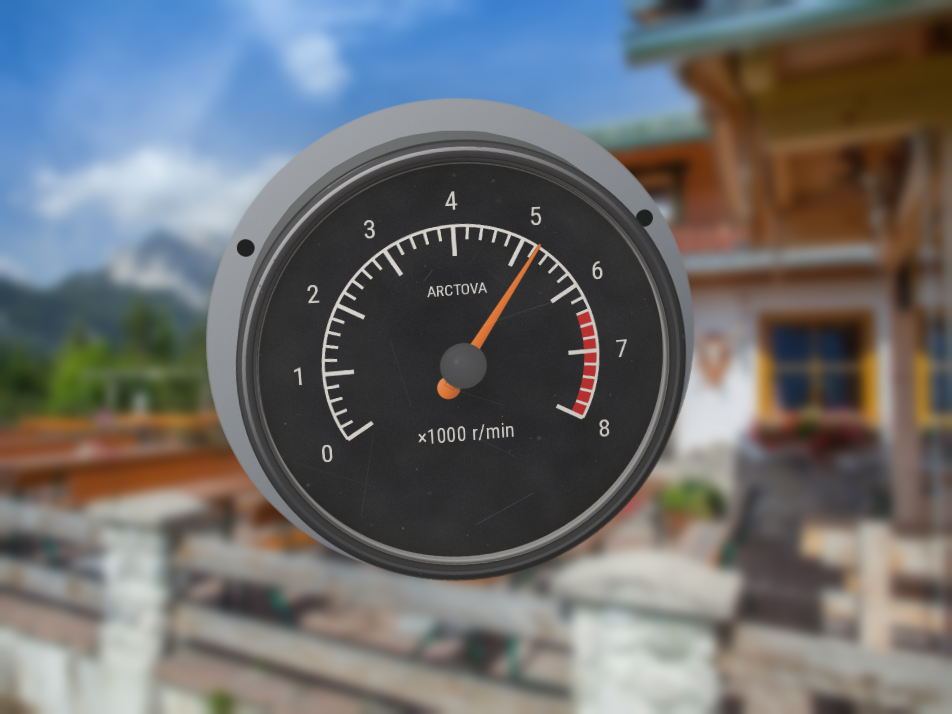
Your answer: 5200 rpm
